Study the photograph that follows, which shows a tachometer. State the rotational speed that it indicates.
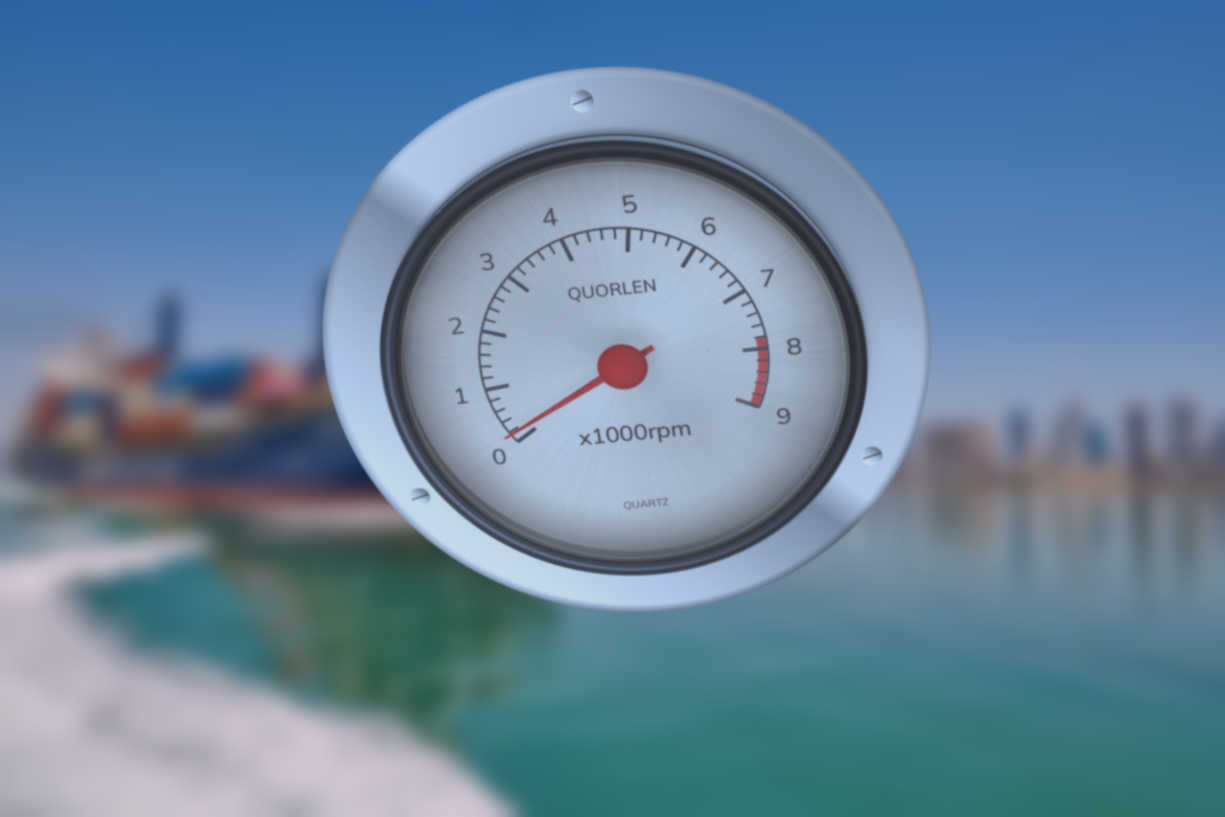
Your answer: 200 rpm
